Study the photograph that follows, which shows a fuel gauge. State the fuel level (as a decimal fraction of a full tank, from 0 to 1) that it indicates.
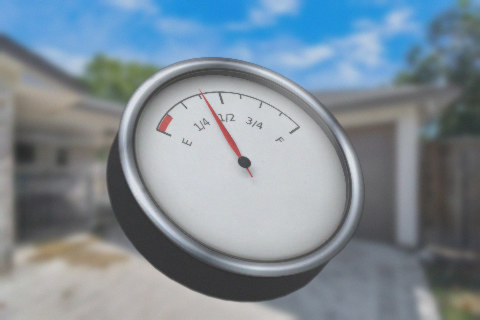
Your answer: 0.375
